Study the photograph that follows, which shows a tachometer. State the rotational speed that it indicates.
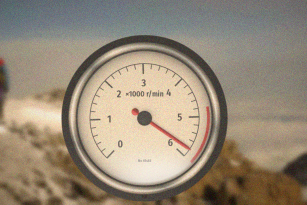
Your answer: 5800 rpm
